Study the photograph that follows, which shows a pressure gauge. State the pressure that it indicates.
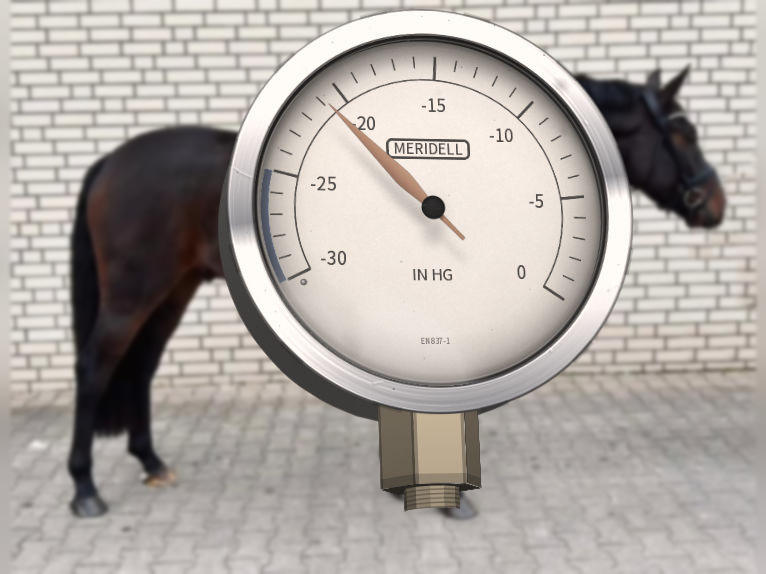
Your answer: -21 inHg
